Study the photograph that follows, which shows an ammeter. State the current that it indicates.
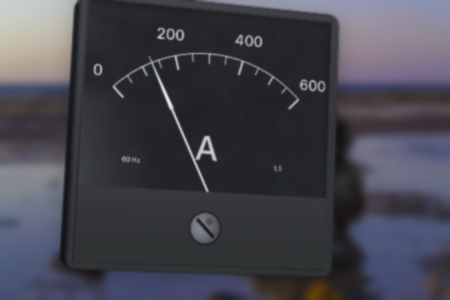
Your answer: 125 A
